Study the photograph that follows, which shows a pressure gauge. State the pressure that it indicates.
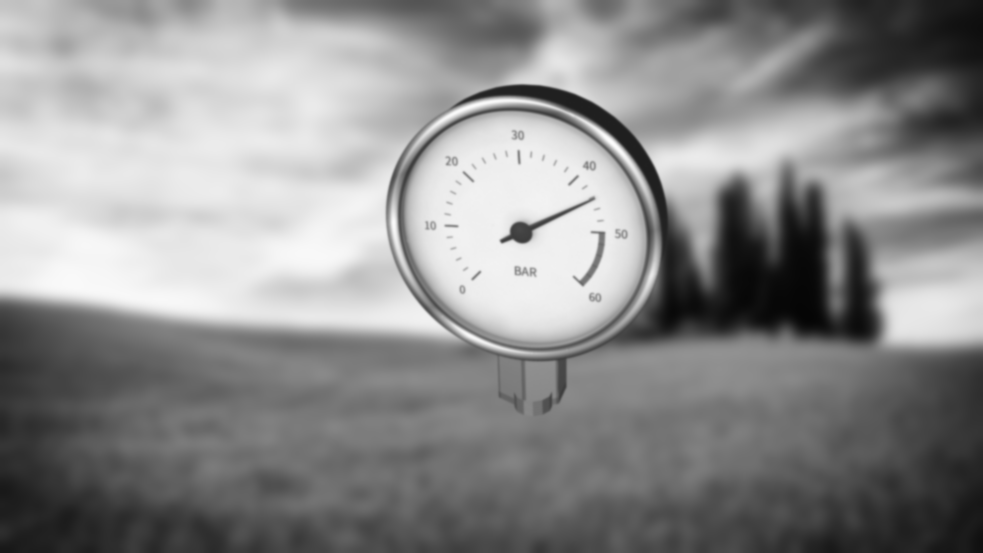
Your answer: 44 bar
